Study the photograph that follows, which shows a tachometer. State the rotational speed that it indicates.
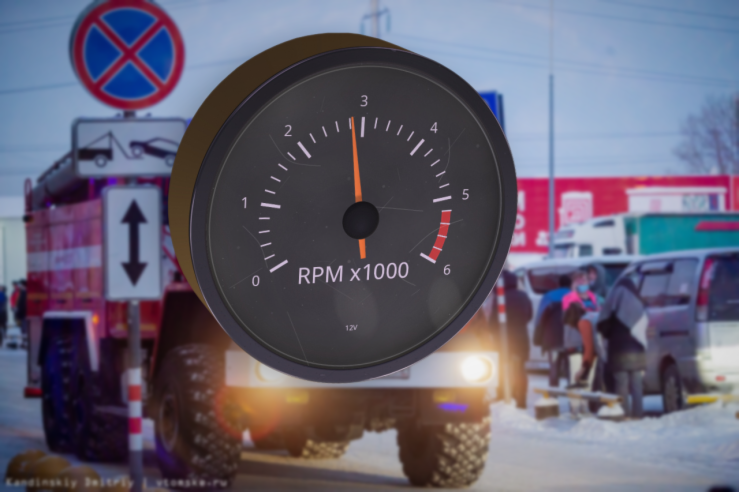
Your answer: 2800 rpm
